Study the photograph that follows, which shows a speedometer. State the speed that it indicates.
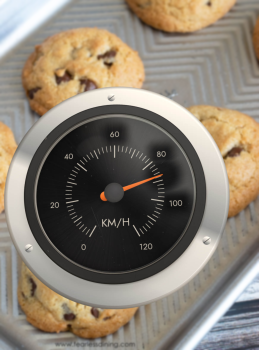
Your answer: 88 km/h
